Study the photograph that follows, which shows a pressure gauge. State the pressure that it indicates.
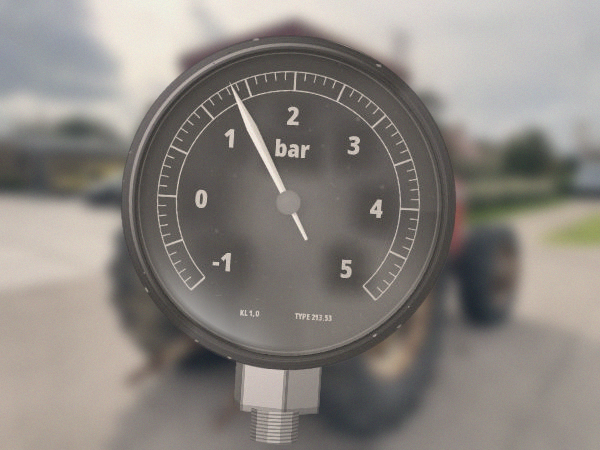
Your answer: 1.35 bar
